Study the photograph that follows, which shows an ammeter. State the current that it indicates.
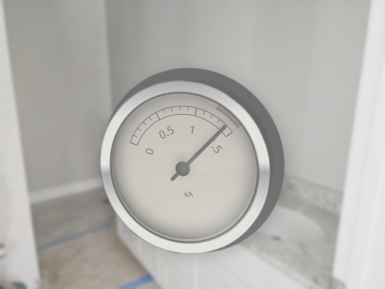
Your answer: 1.4 kA
